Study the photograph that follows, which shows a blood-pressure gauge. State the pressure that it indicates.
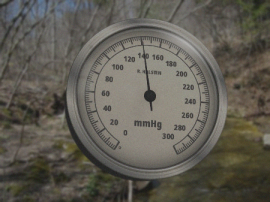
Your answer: 140 mmHg
